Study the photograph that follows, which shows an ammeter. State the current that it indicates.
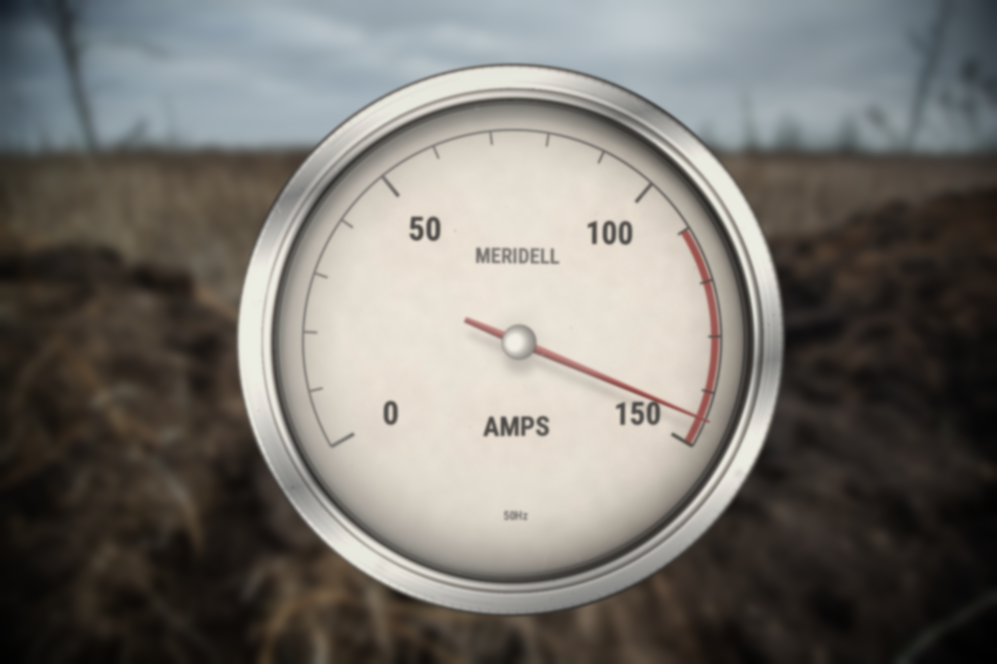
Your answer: 145 A
